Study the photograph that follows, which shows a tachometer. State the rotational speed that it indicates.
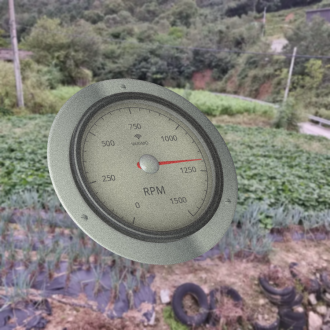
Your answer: 1200 rpm
